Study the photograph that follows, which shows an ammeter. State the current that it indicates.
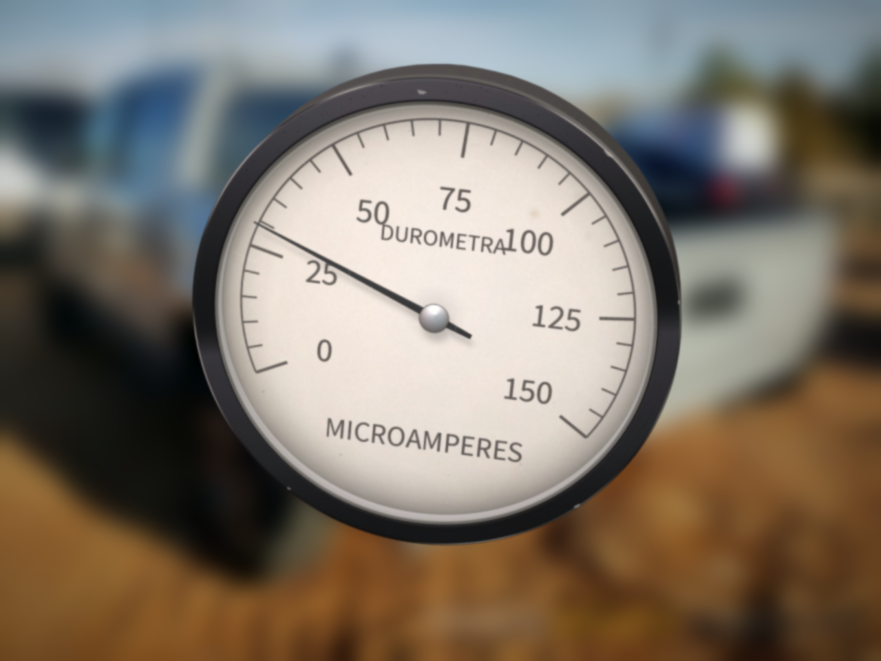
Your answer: 30 µA
